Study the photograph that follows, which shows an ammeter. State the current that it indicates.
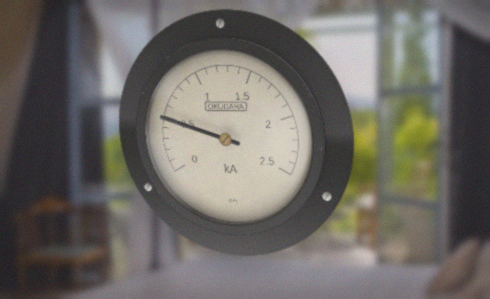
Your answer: 0.5 kA
